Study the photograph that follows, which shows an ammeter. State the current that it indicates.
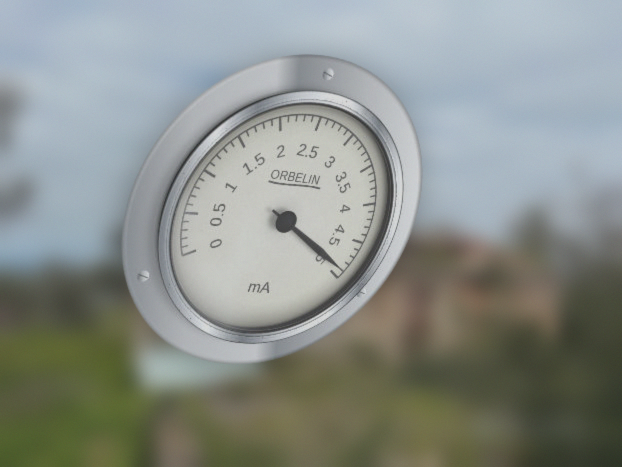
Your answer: 4.9 mA
